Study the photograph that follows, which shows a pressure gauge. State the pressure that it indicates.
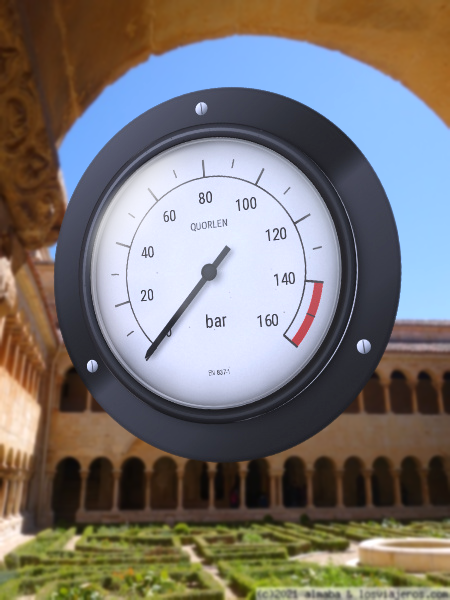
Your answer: 0 bar
